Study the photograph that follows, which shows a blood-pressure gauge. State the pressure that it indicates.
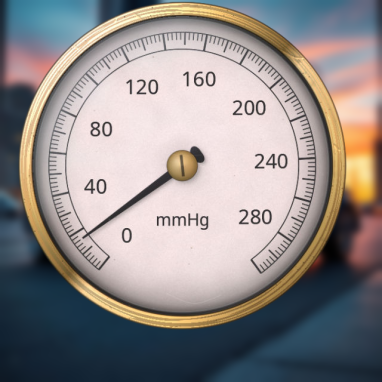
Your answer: 16 mmHg
